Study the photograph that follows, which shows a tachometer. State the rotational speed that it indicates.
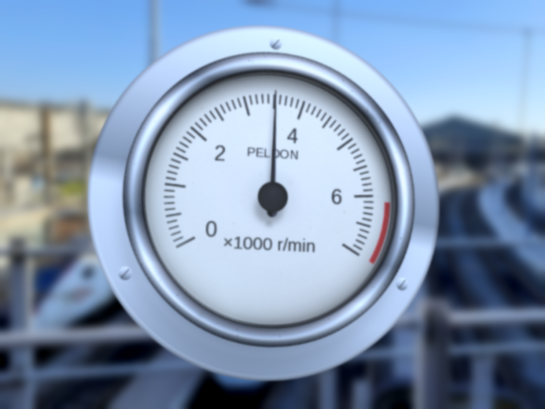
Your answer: 3500 rpm
